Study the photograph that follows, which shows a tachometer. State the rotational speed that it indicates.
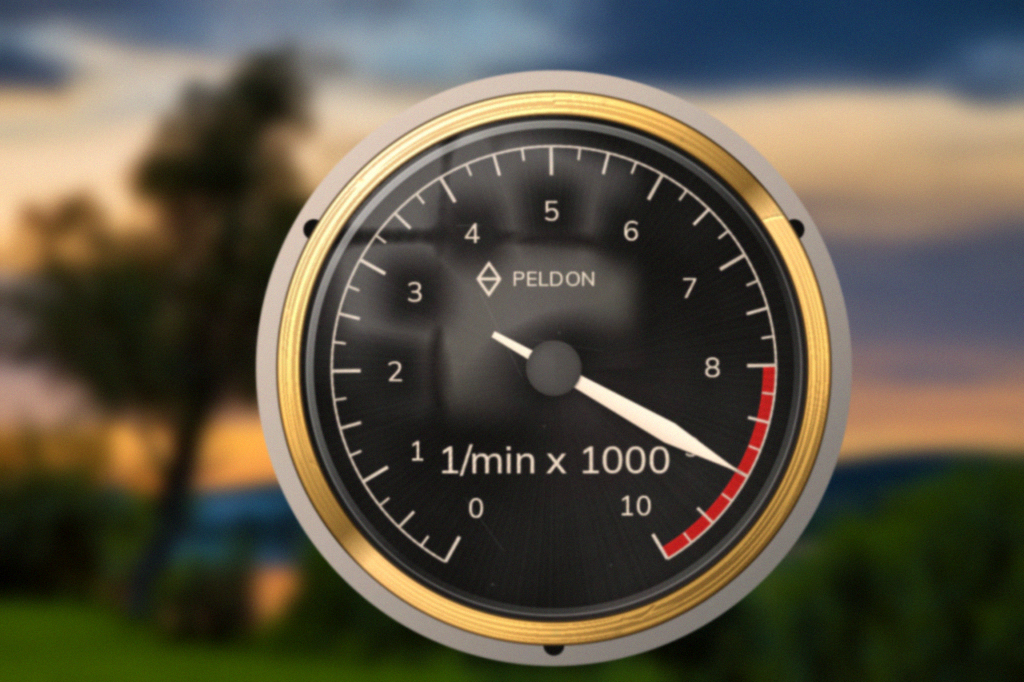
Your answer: 9000 rpm
